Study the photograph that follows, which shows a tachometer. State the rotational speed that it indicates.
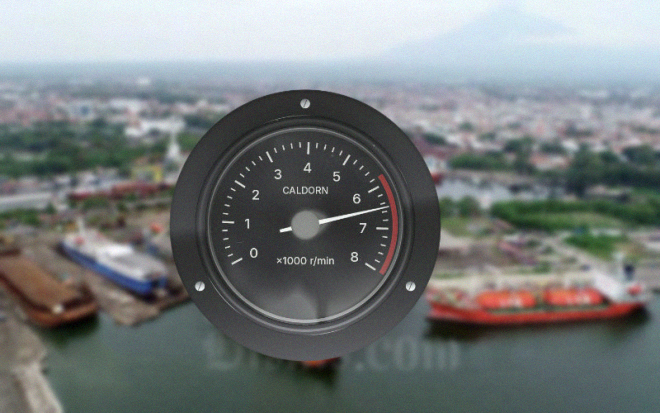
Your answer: 6500 rpm
